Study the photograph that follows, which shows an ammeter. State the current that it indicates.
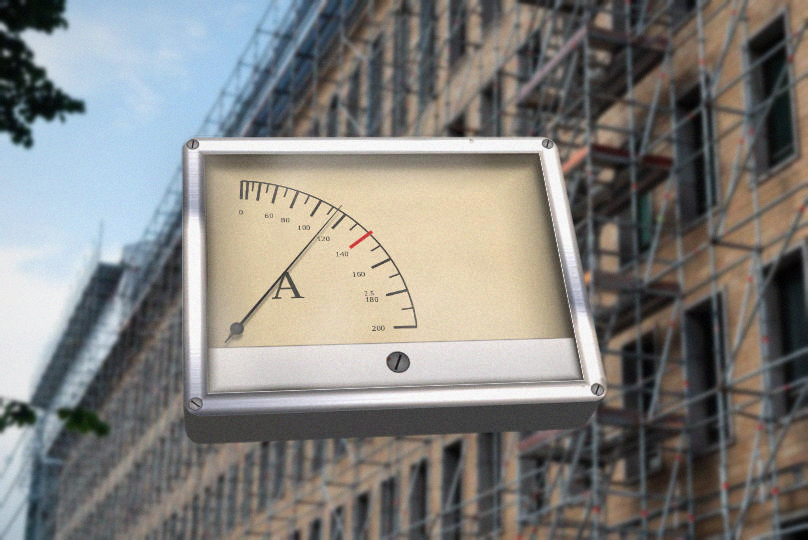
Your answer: 115 A
